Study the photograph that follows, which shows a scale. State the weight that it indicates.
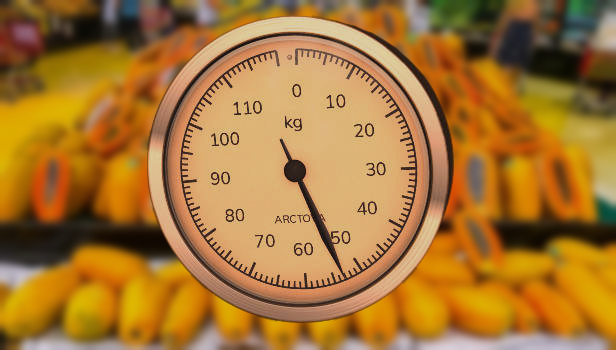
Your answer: 53 kg
